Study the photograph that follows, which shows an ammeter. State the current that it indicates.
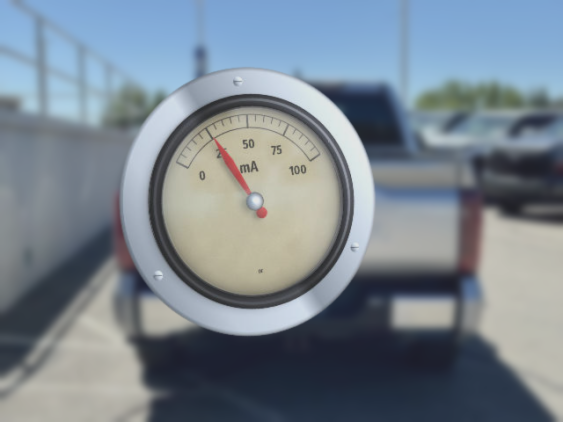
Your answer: 25 mA
